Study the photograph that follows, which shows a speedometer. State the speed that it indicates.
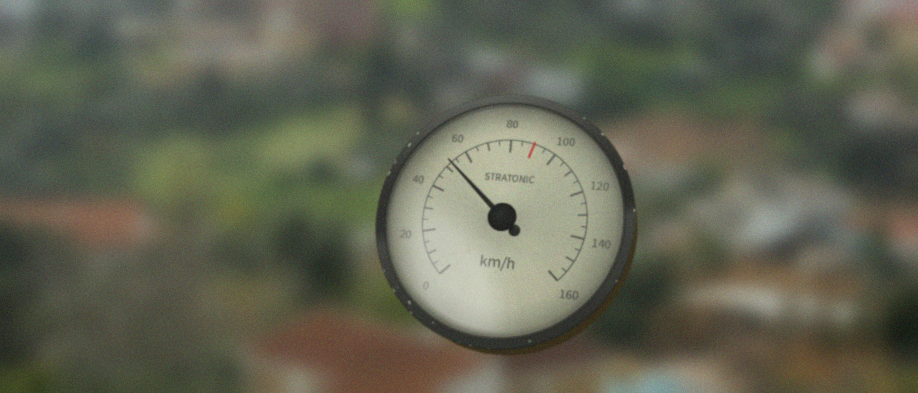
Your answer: 52.5 km/h
